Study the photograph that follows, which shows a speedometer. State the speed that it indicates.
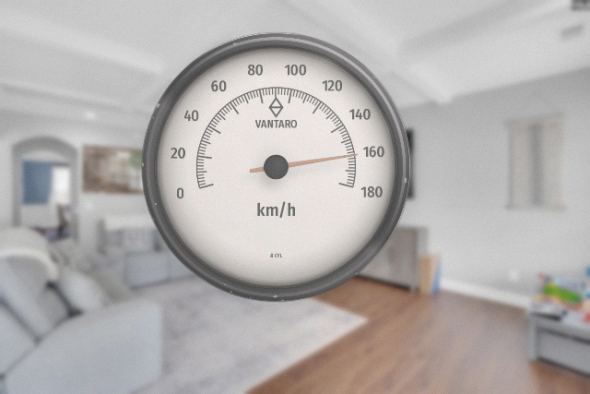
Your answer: 160 km/h
